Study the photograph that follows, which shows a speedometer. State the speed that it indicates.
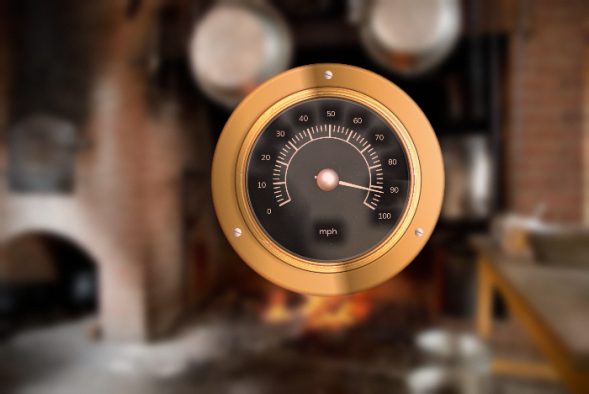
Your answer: 92 mph
